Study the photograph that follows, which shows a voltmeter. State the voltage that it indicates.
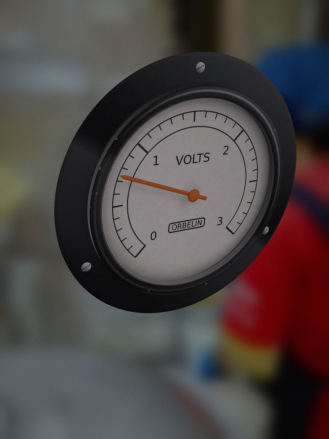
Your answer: 0.75 V
